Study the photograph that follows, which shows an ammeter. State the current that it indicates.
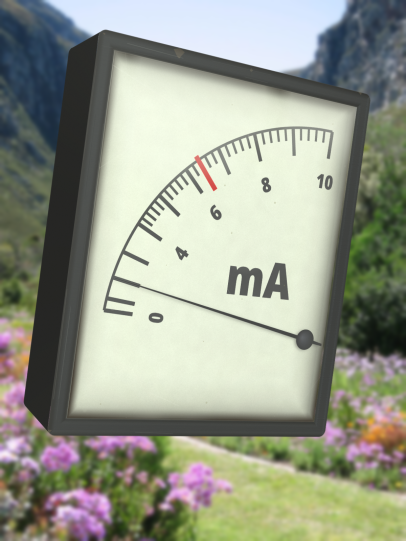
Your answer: 2 mA
